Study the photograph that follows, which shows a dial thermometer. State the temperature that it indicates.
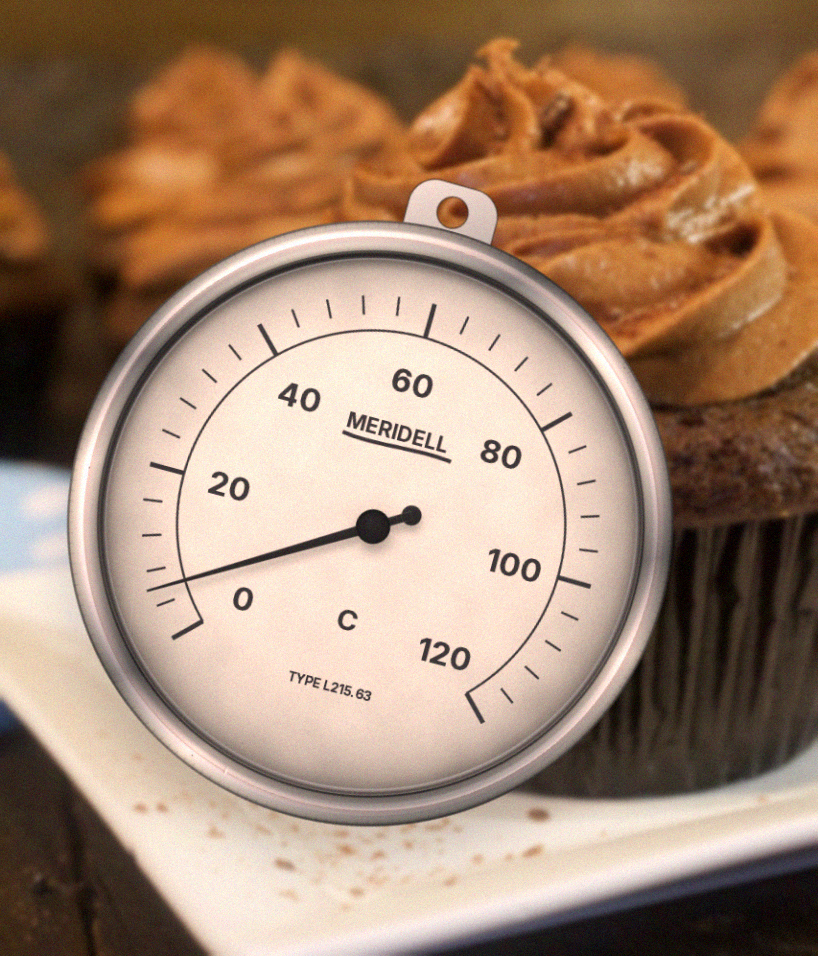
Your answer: 6 °C
